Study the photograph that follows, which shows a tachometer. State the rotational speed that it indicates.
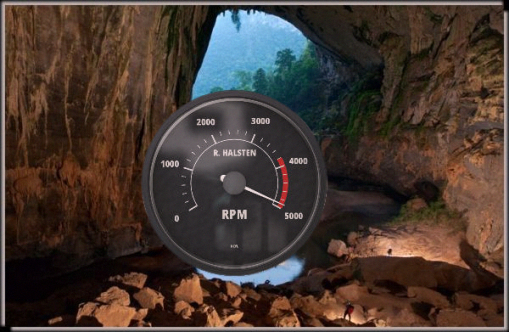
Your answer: 4900 rpm
